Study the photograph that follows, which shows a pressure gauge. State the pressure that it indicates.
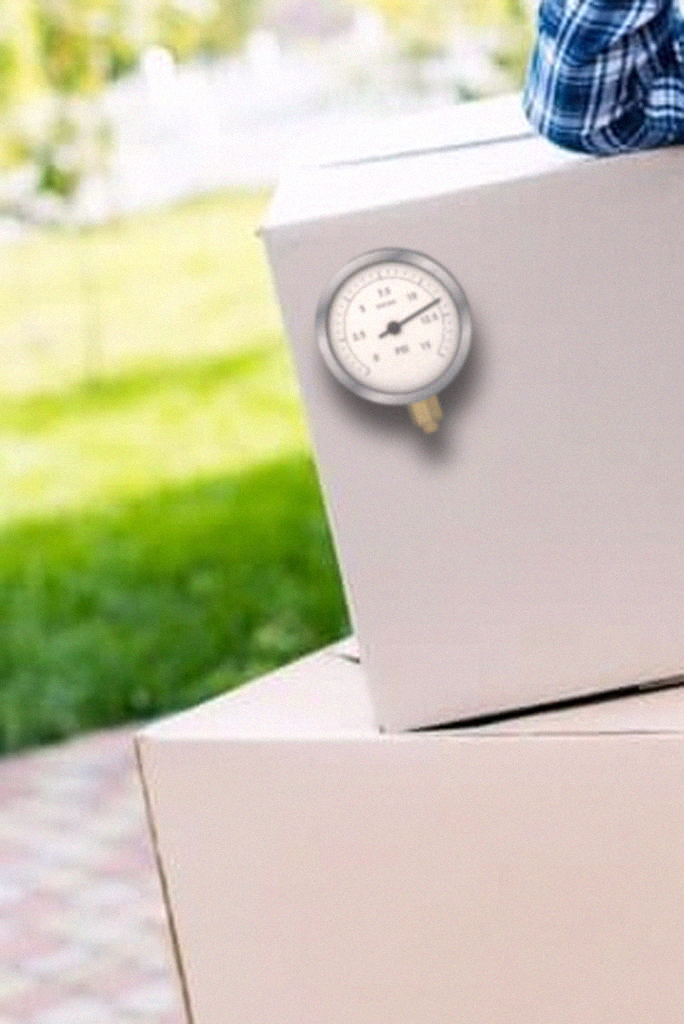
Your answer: 11.5 psi
